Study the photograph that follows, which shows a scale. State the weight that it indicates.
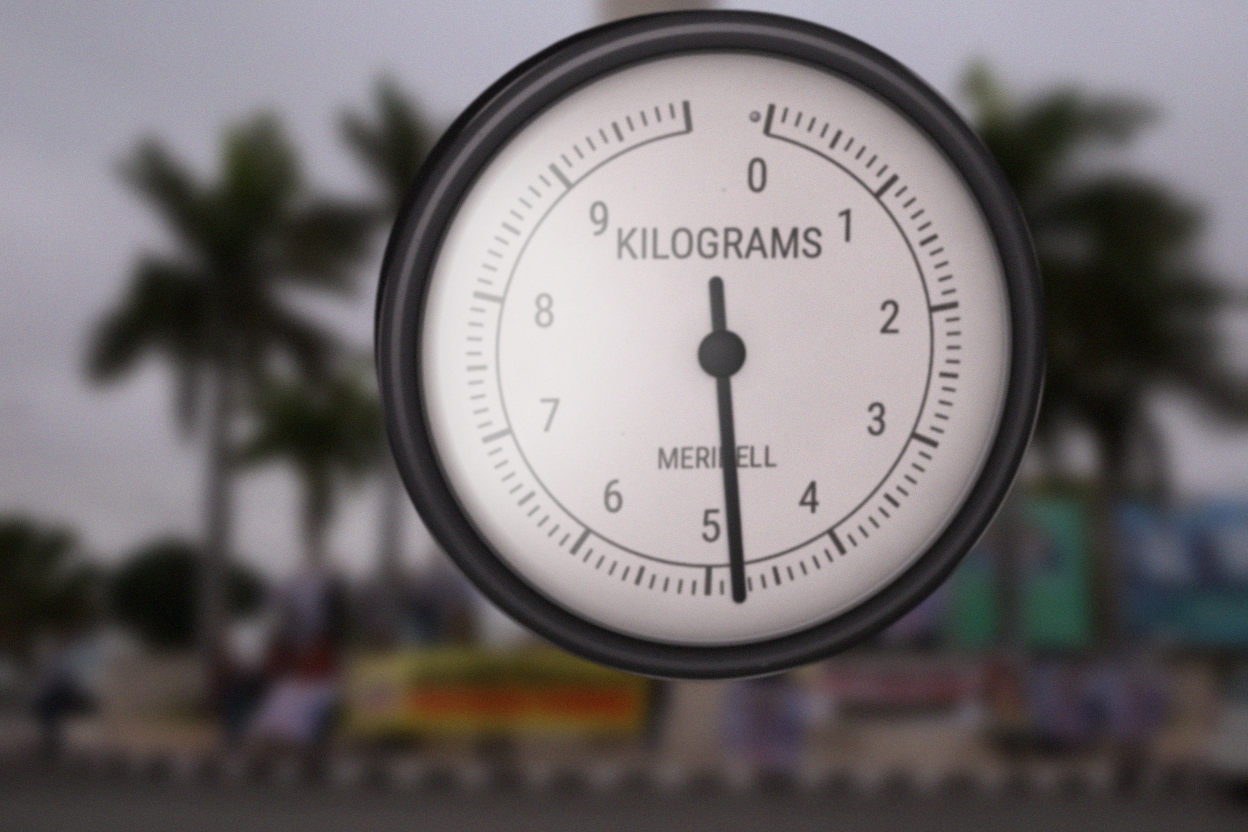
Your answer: 4.8 kg
